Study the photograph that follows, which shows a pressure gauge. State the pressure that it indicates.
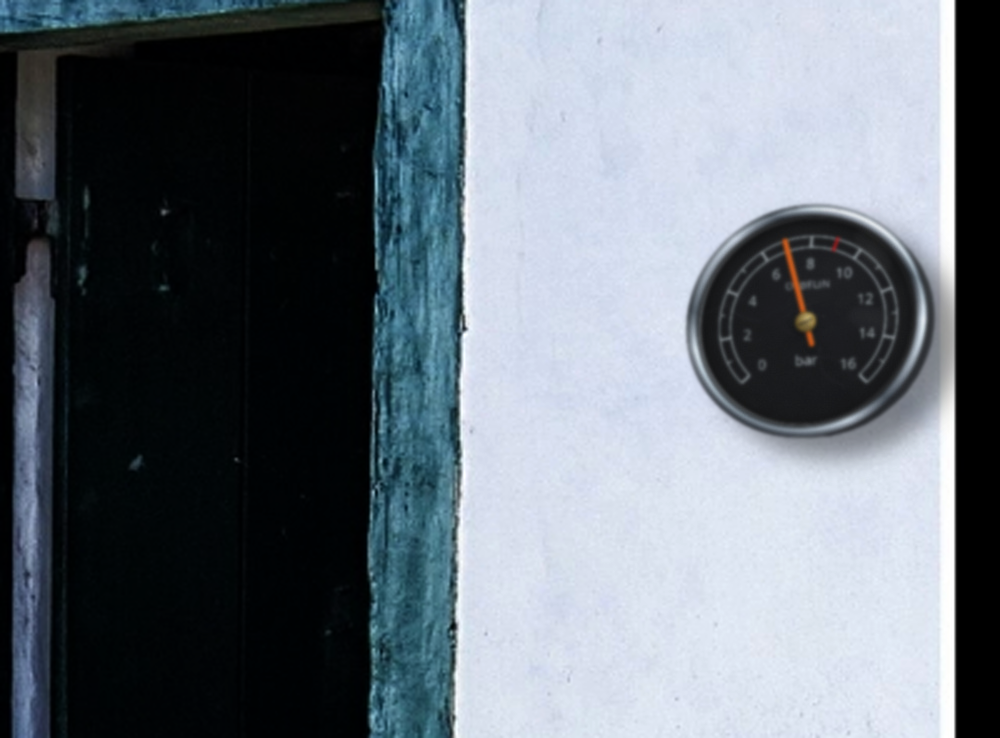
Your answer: 7 bar
